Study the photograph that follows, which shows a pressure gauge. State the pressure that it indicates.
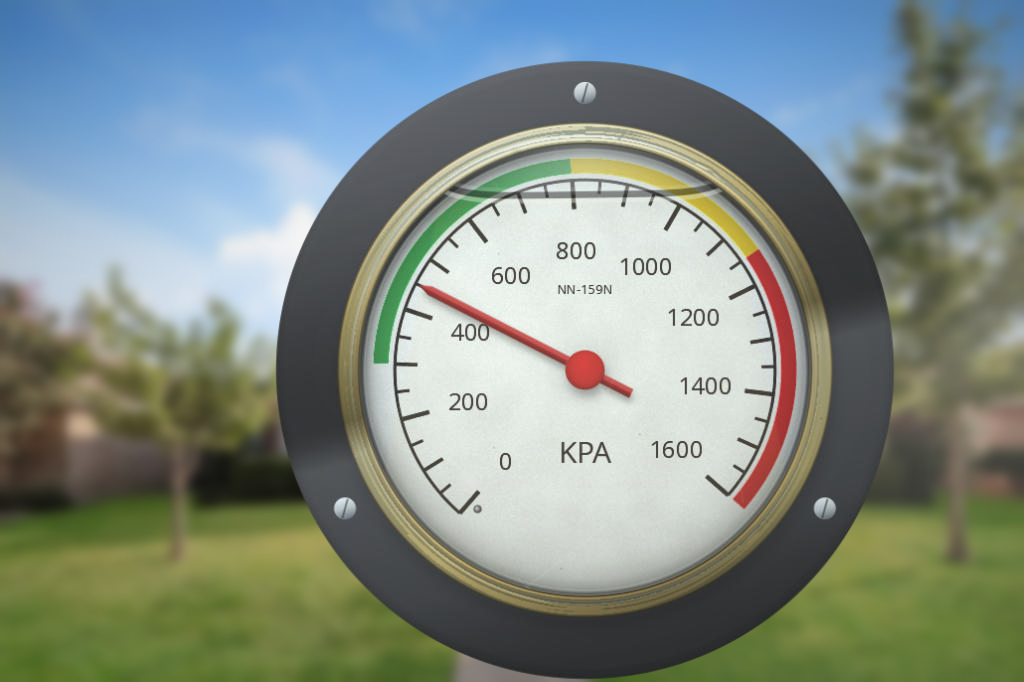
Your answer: 450 kPa
